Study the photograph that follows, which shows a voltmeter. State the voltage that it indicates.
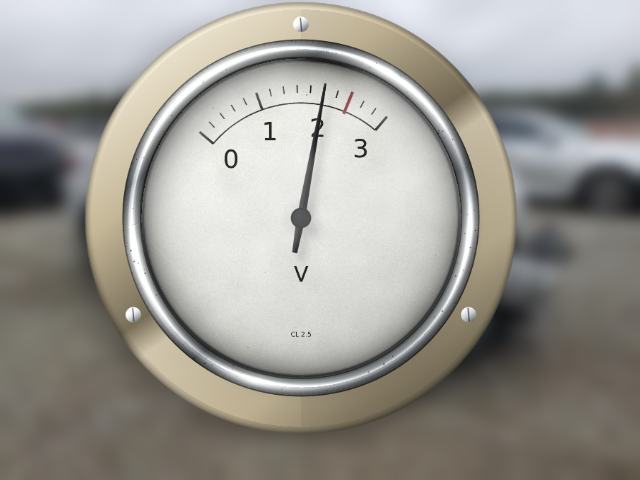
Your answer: 2 V
